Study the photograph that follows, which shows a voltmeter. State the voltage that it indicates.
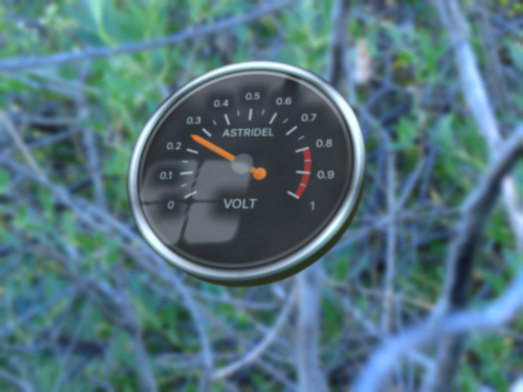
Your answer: 0.25 V
